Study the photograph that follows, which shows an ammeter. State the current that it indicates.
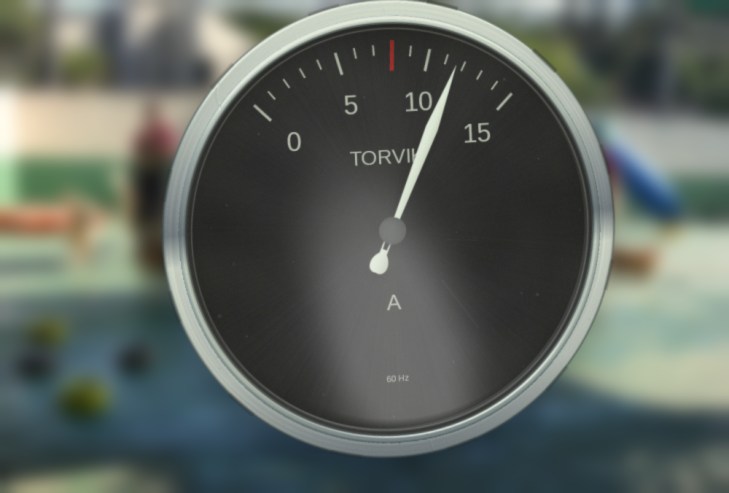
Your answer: 11.5 A
